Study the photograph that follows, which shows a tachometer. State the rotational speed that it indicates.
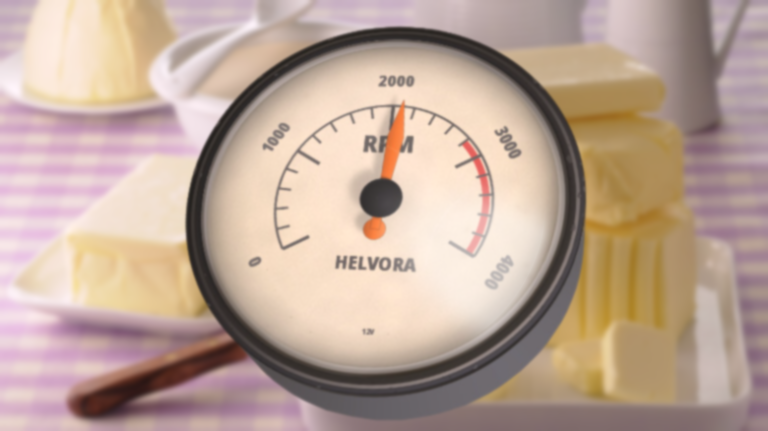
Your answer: 2100 rpm
